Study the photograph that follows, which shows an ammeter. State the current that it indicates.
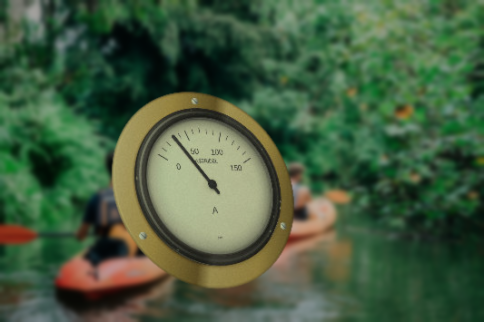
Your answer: 30 A
